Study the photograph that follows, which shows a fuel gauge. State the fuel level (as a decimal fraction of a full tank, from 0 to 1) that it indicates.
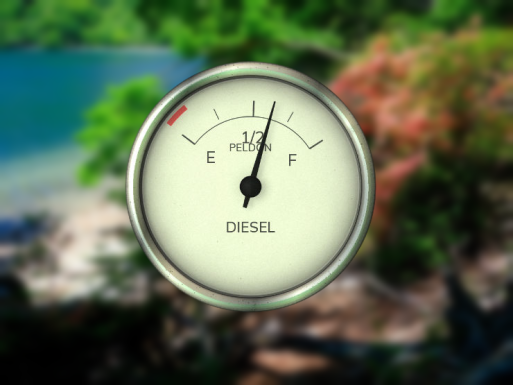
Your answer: 0.625
